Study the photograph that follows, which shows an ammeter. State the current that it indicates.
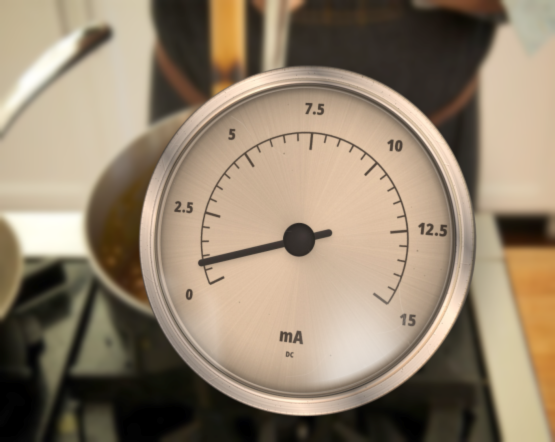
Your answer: 0.75 mA
